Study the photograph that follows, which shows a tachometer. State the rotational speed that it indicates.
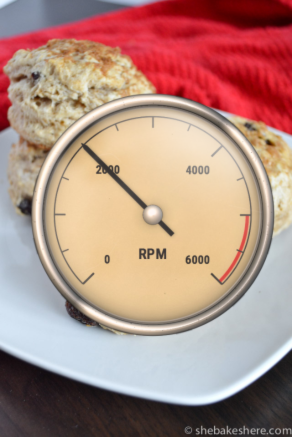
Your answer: 2000 rpm
